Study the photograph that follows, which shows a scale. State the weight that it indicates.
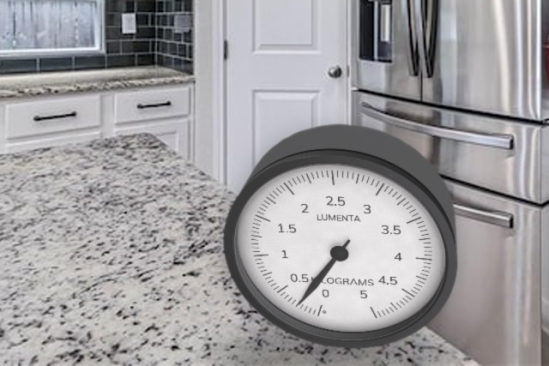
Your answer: 0.25 kg
